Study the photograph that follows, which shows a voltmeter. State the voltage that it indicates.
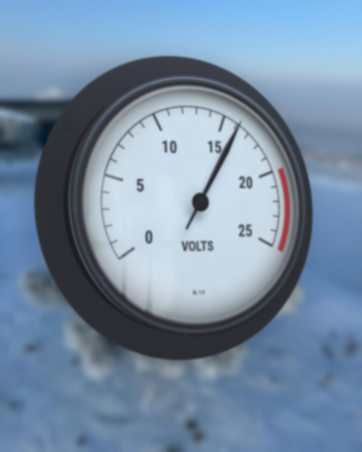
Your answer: 16 V
